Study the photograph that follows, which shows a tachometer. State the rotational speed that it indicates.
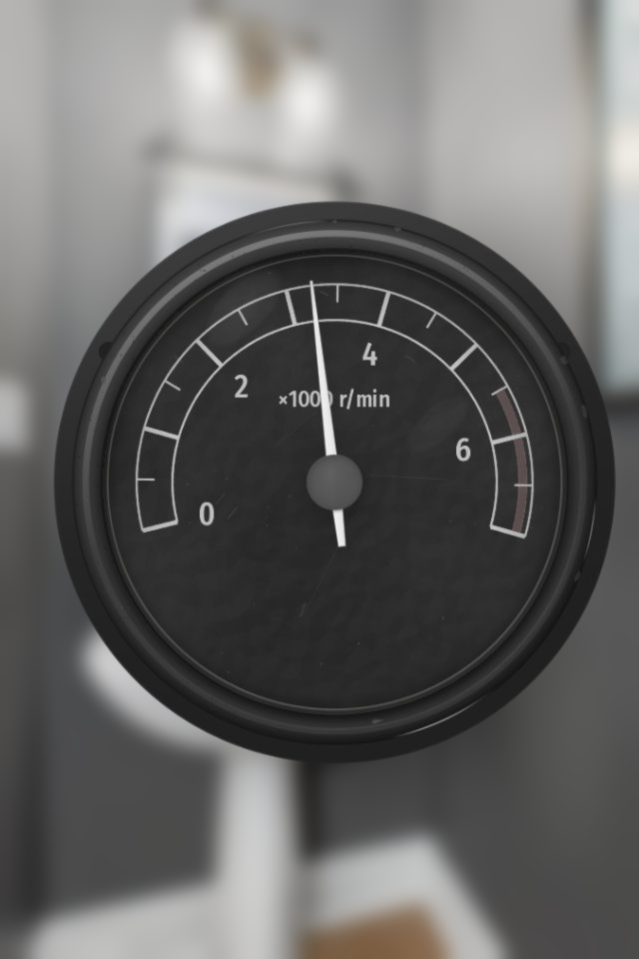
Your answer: 3250 rpm
